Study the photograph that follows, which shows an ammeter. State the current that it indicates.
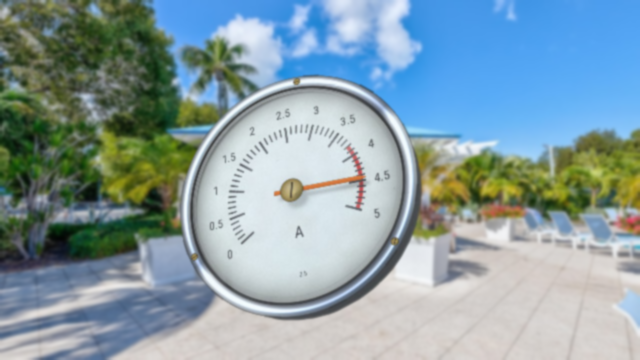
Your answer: 4.5 A
